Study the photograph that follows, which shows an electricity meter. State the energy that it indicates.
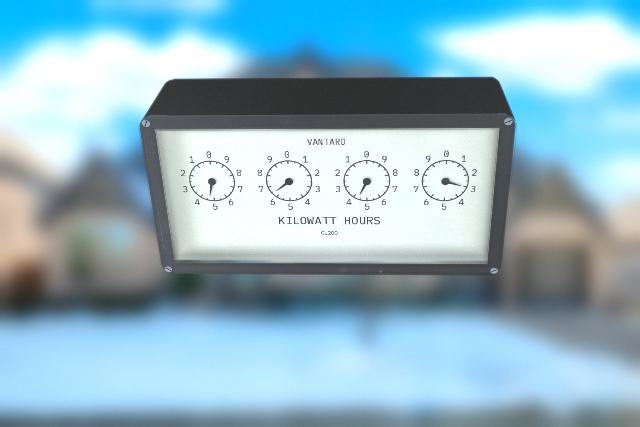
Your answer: 4643 kWh
